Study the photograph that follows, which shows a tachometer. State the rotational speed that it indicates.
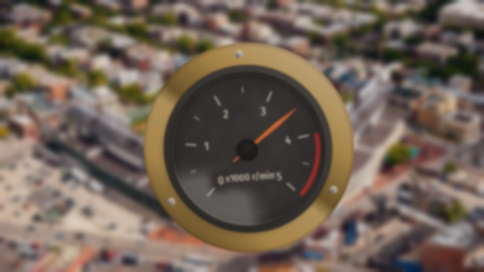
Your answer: 3500 rpm
